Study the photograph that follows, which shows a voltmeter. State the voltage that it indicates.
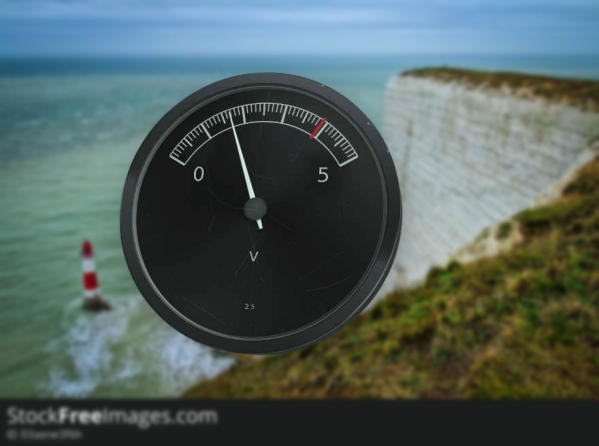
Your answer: 1.7 V
